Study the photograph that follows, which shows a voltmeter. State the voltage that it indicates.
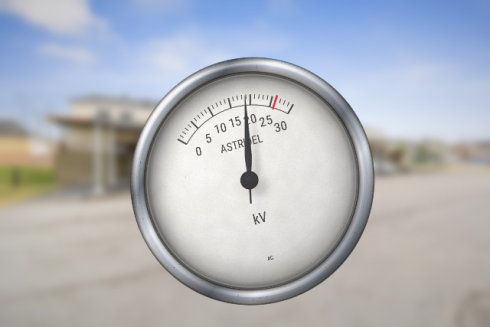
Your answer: 19 kV
